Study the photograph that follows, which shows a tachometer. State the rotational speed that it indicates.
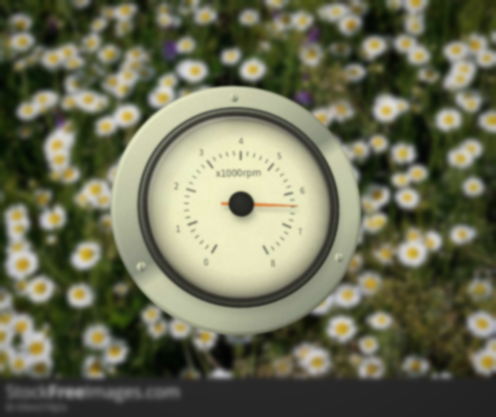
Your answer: 6400 rpm
